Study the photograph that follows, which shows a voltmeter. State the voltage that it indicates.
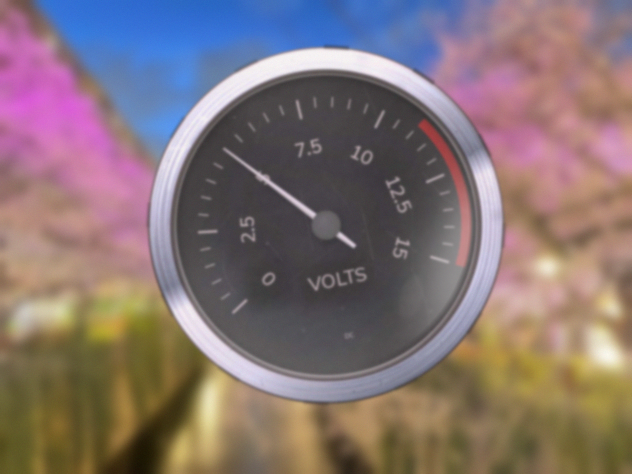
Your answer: 5 V
